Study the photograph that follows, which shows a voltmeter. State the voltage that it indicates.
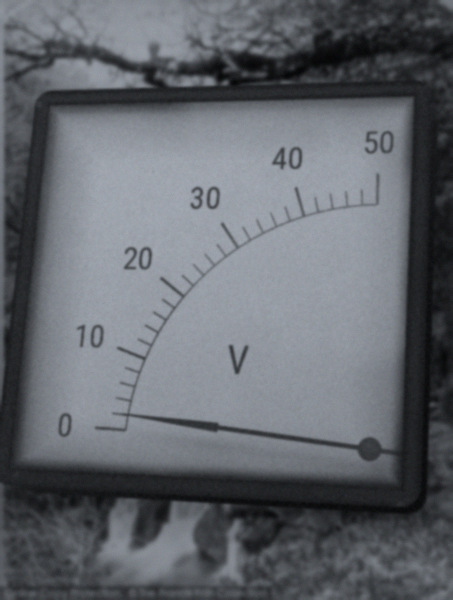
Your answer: 2 V
